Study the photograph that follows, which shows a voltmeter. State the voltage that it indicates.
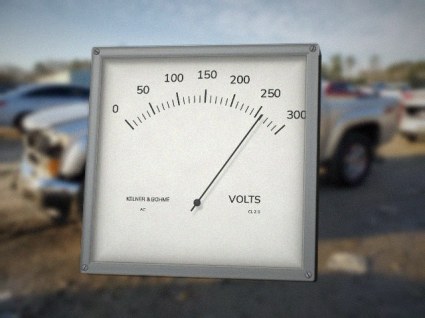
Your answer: 260 V
